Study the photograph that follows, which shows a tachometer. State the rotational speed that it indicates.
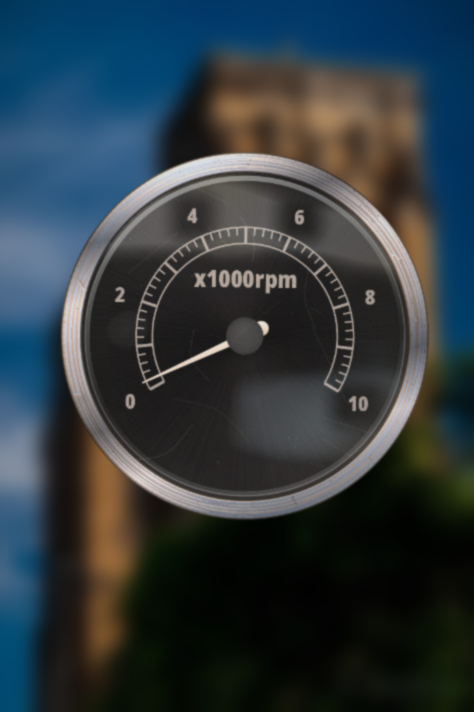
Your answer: 200 rpm
